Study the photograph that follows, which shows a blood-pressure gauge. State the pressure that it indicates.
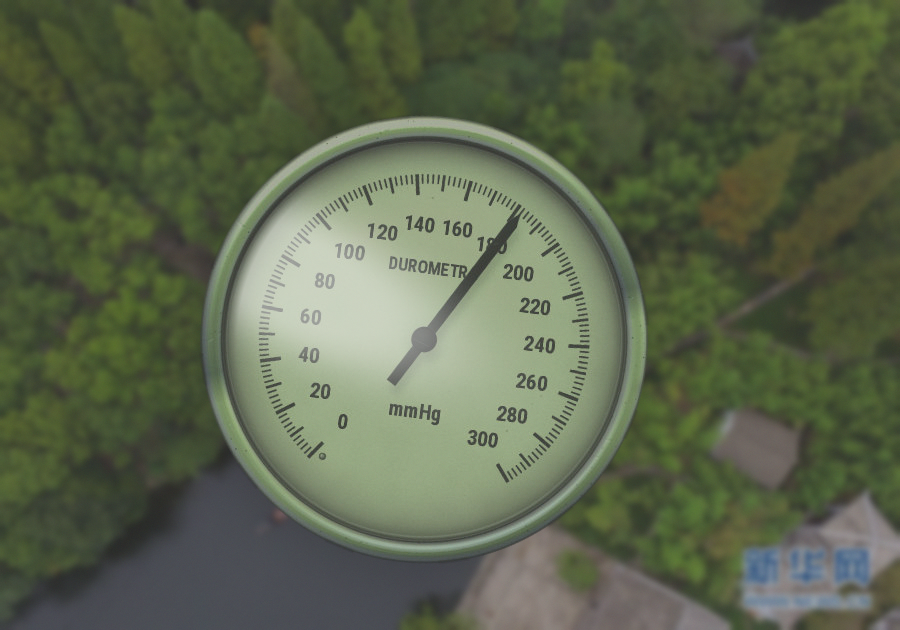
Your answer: 182 mmHg
